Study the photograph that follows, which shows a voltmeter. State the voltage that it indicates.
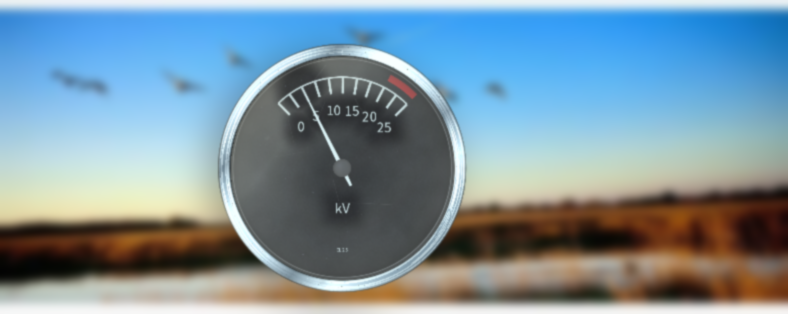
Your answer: 5 kV
